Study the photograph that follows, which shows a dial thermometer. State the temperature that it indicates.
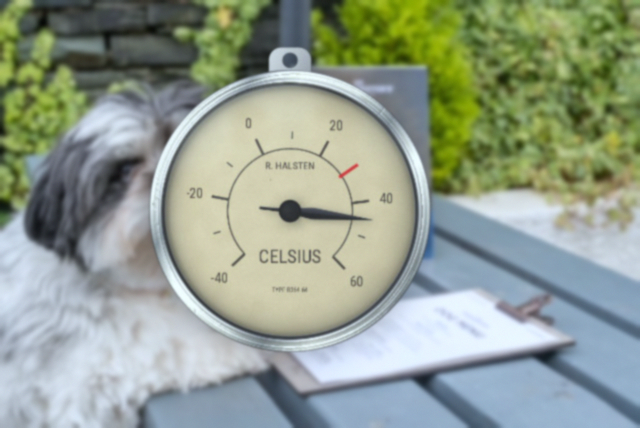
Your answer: 45 °C
